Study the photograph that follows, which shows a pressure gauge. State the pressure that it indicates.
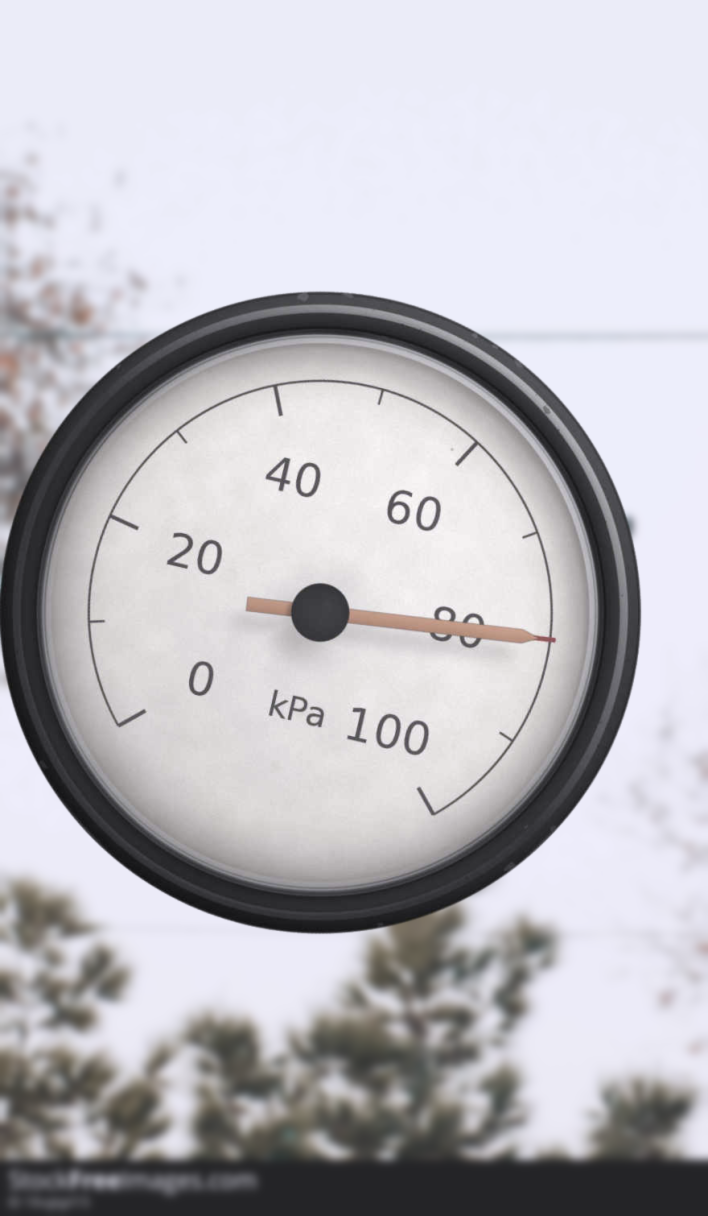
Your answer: 80 kPa
